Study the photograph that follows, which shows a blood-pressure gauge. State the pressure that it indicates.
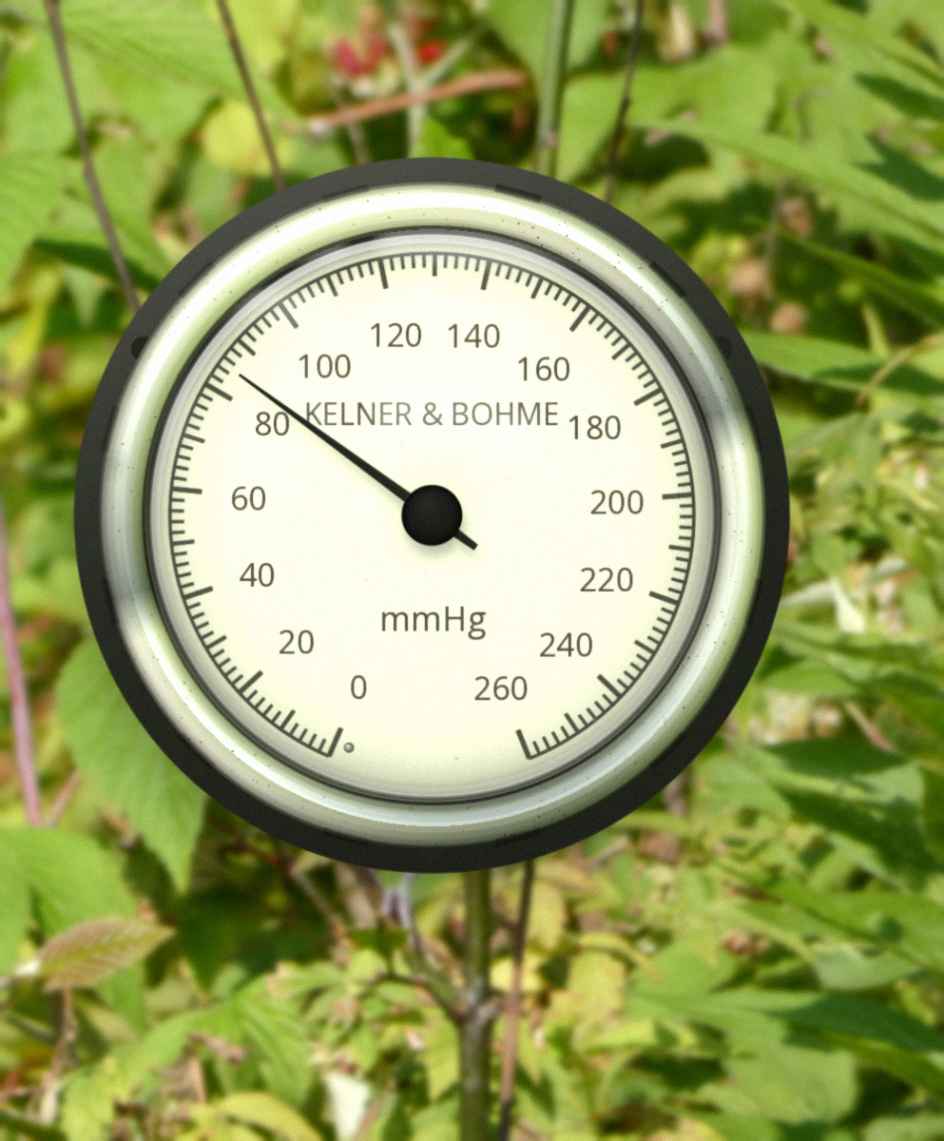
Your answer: 85 mmHg
